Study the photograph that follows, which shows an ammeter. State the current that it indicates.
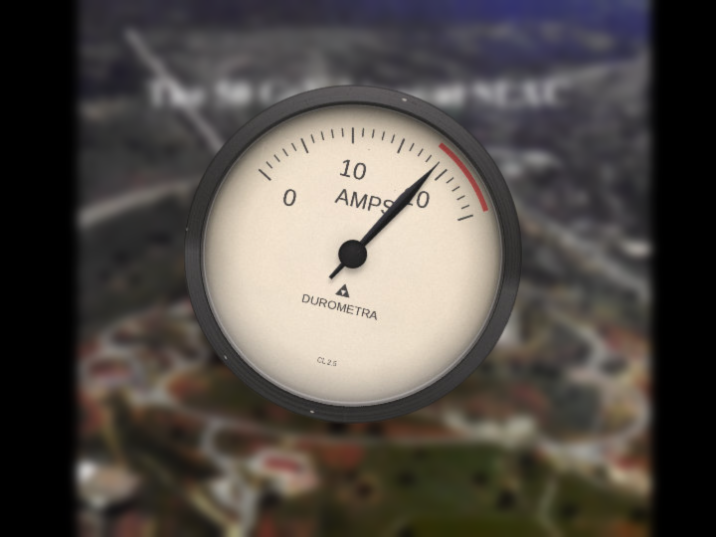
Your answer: 19 A
